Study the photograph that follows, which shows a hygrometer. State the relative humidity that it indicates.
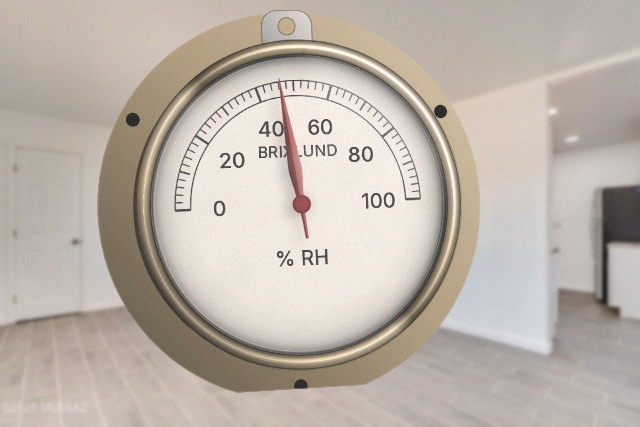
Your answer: 46 %
